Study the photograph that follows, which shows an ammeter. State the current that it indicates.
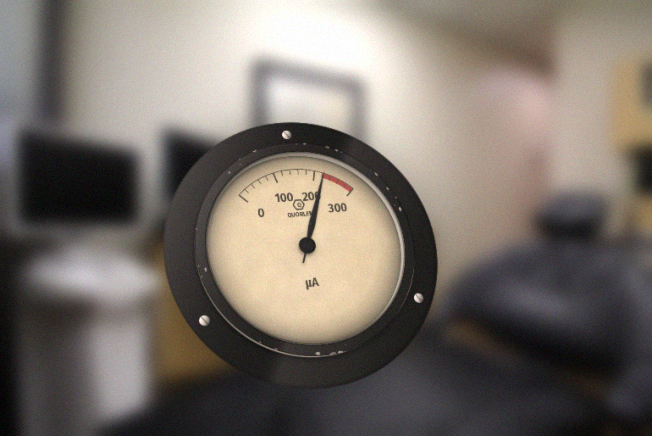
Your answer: 220 µA
